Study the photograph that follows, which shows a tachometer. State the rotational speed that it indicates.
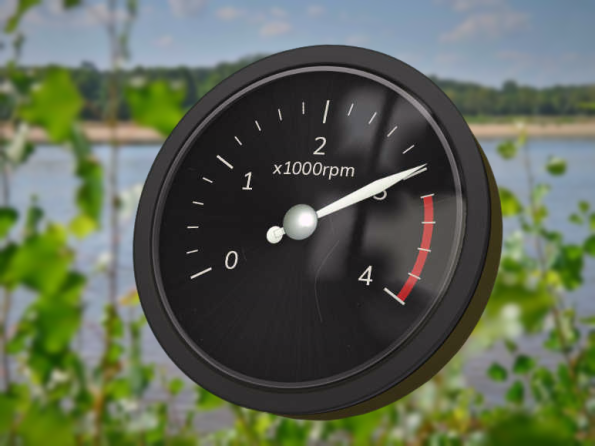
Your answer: 3000 rpm
